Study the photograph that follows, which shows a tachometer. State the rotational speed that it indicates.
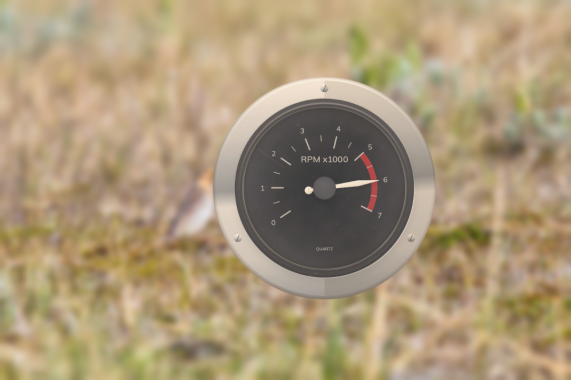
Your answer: 6000 rpm
